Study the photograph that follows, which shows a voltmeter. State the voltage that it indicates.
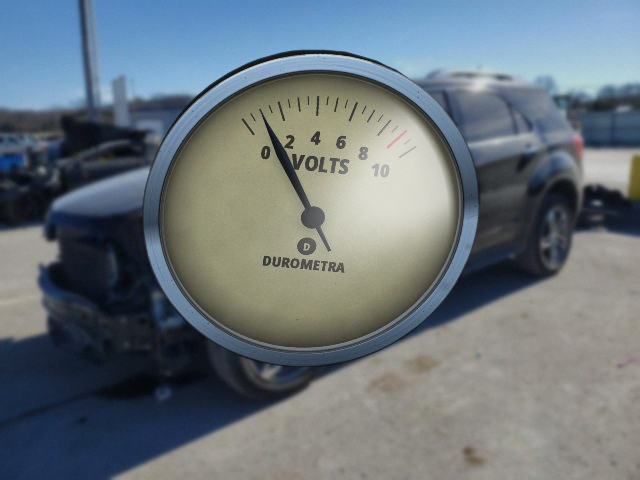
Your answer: 1 V
